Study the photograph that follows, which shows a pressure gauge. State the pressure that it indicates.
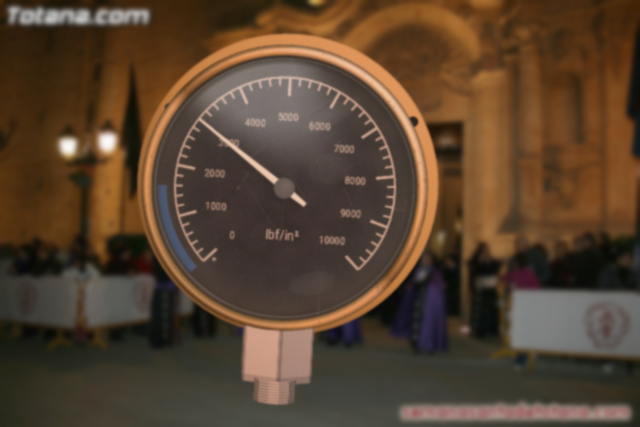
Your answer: 3000 psi
